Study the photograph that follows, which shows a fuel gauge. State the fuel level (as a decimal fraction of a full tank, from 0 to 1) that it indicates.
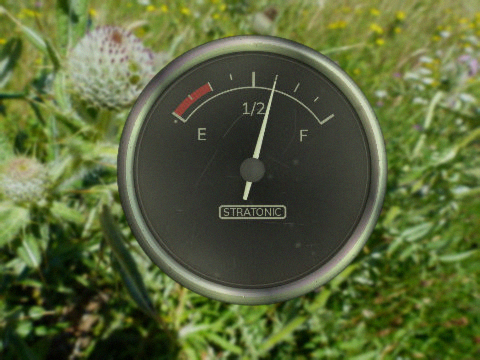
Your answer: 0.625
